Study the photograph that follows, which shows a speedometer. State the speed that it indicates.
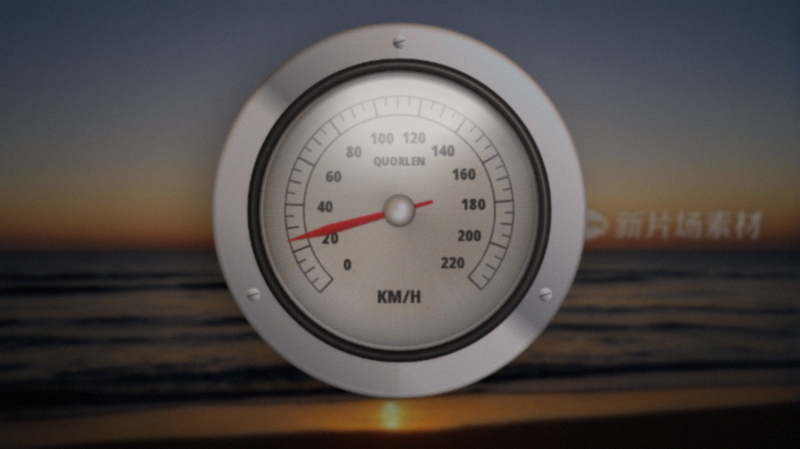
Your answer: 25 km/h
